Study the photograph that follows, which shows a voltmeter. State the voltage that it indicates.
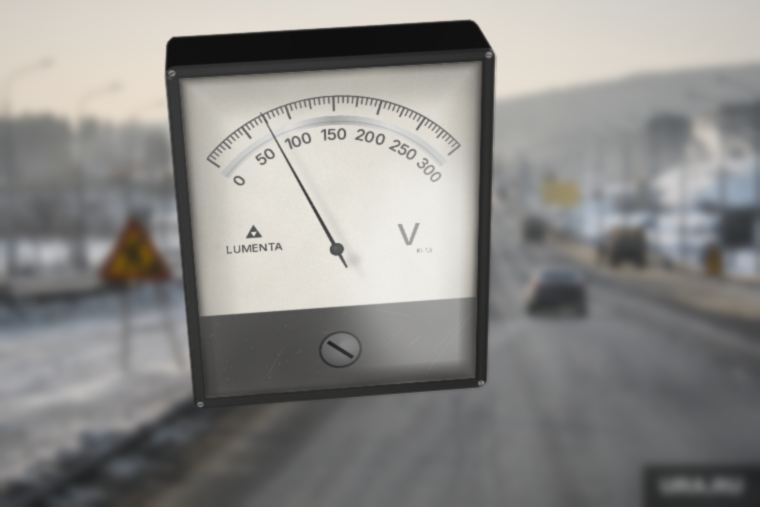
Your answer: 75 V
